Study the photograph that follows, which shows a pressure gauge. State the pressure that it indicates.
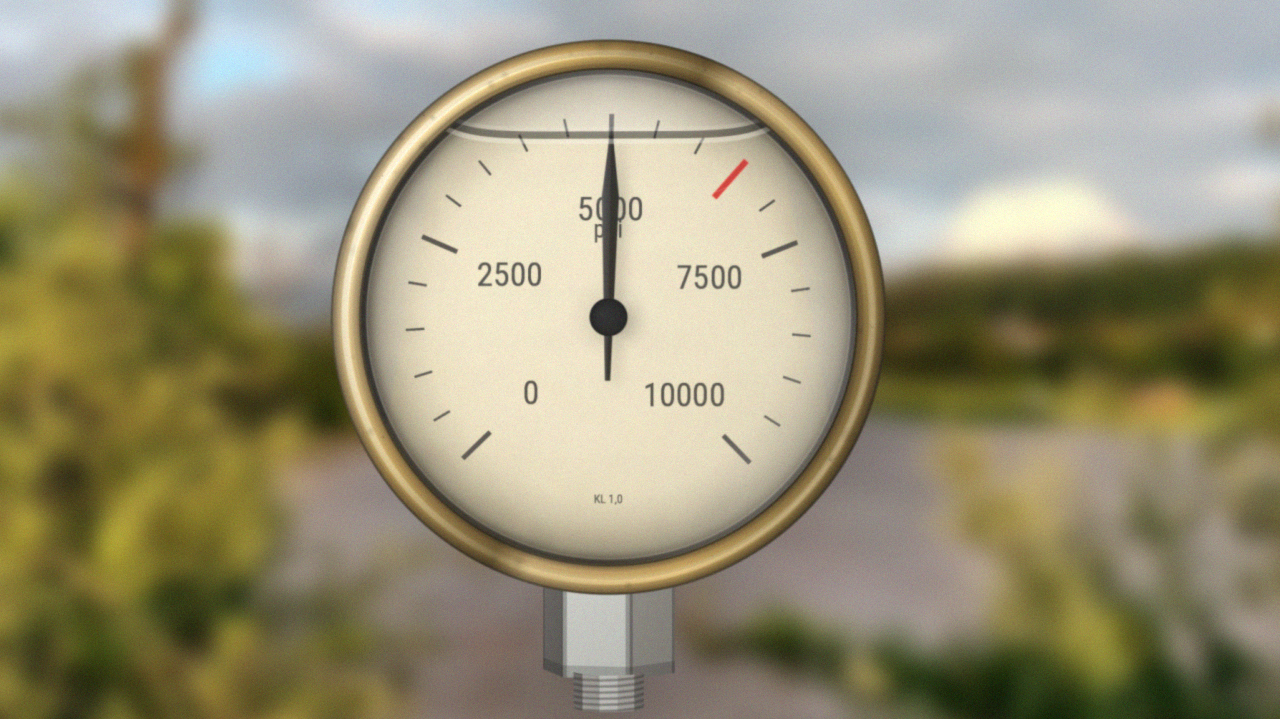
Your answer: 5000 psi
